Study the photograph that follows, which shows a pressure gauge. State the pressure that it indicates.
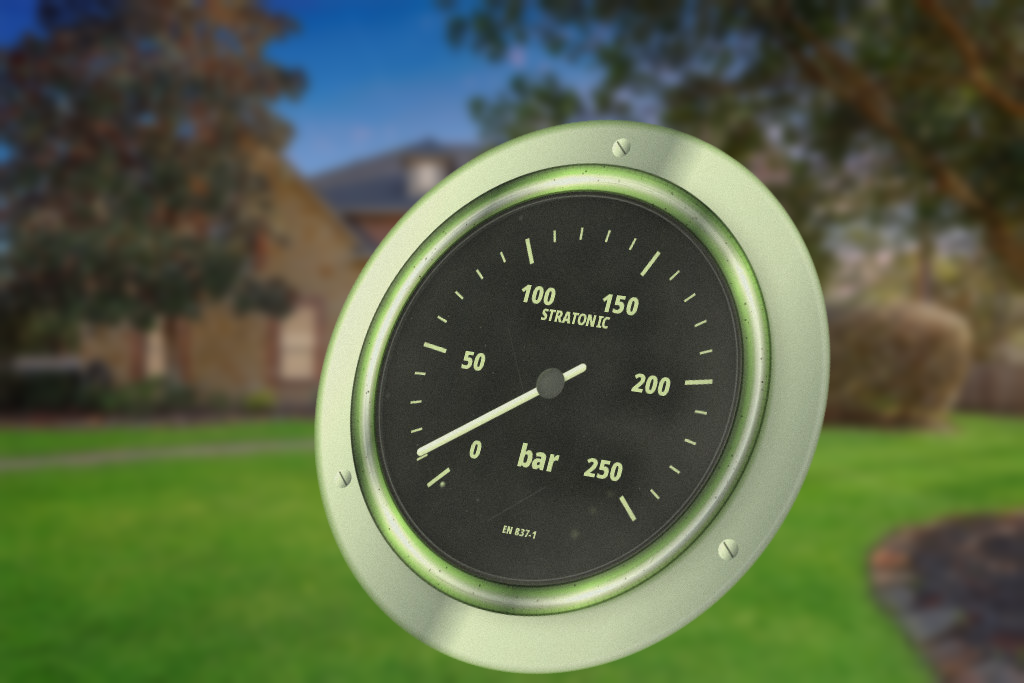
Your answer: 10 bar
